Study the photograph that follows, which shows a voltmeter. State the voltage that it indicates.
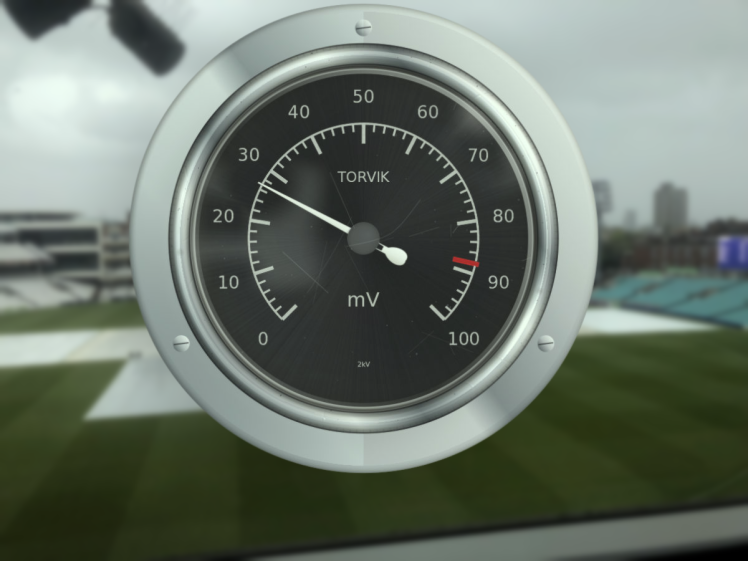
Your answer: 27 mV
